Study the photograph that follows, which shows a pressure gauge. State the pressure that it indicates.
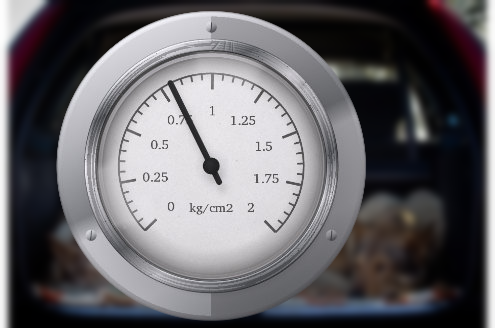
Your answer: 0.8 kg/cm²
